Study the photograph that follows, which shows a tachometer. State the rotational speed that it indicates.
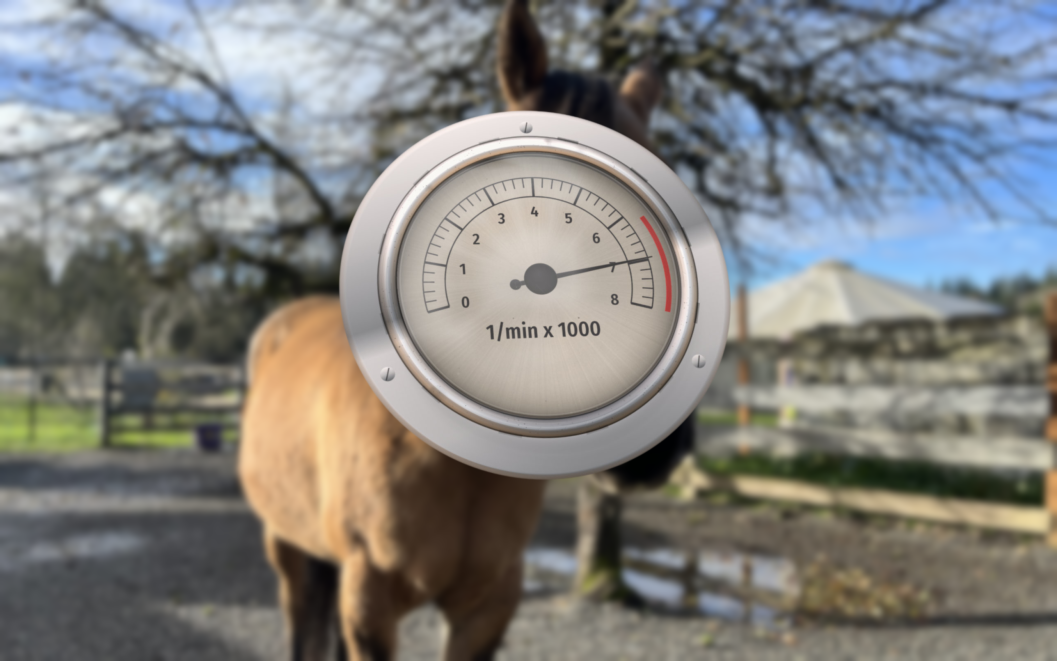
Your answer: 7000 rpm
